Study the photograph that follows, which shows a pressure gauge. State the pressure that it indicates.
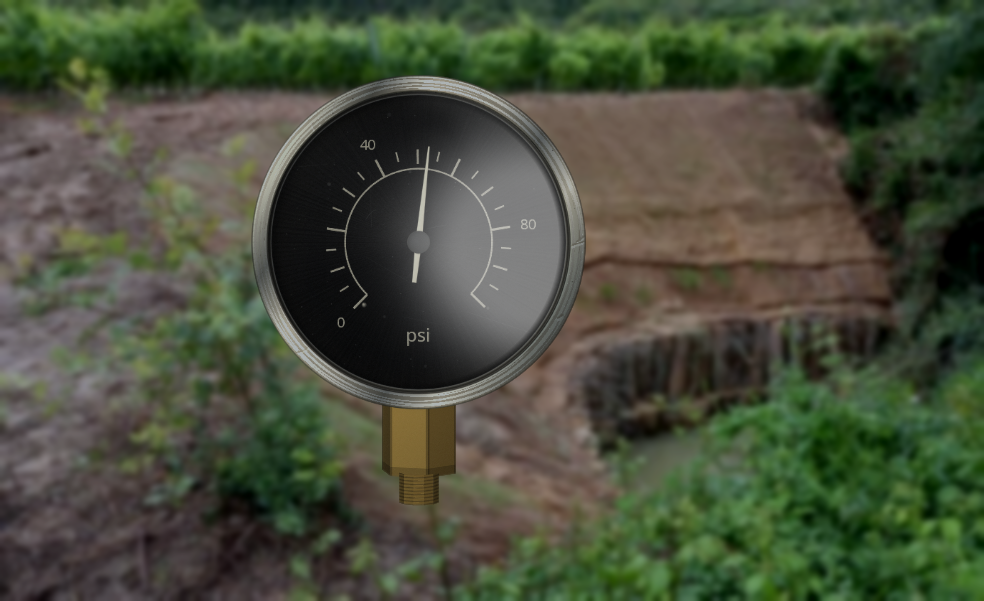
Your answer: 52.5 psi
